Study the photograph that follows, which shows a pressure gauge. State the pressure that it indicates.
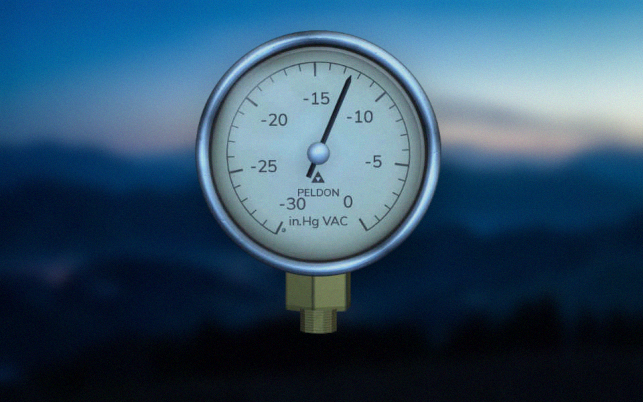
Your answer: -12.5 inHg
